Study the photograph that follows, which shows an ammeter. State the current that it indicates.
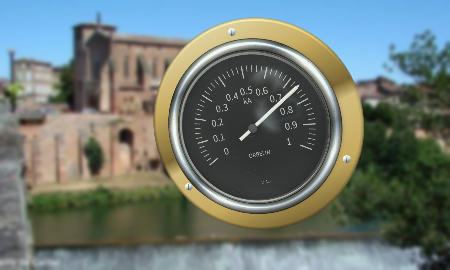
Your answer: 0.74 kA
